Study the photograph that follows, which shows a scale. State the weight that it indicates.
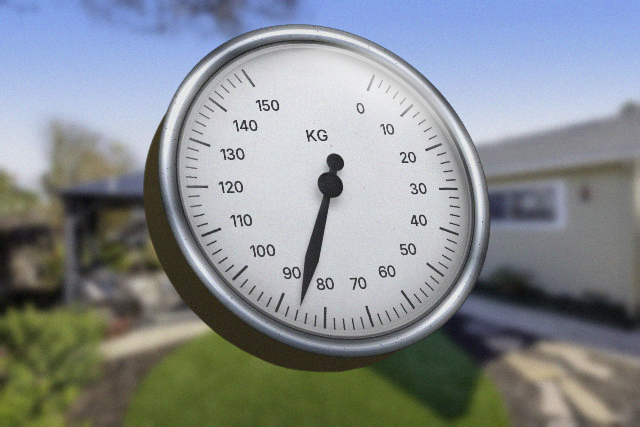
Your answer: 86 kg
